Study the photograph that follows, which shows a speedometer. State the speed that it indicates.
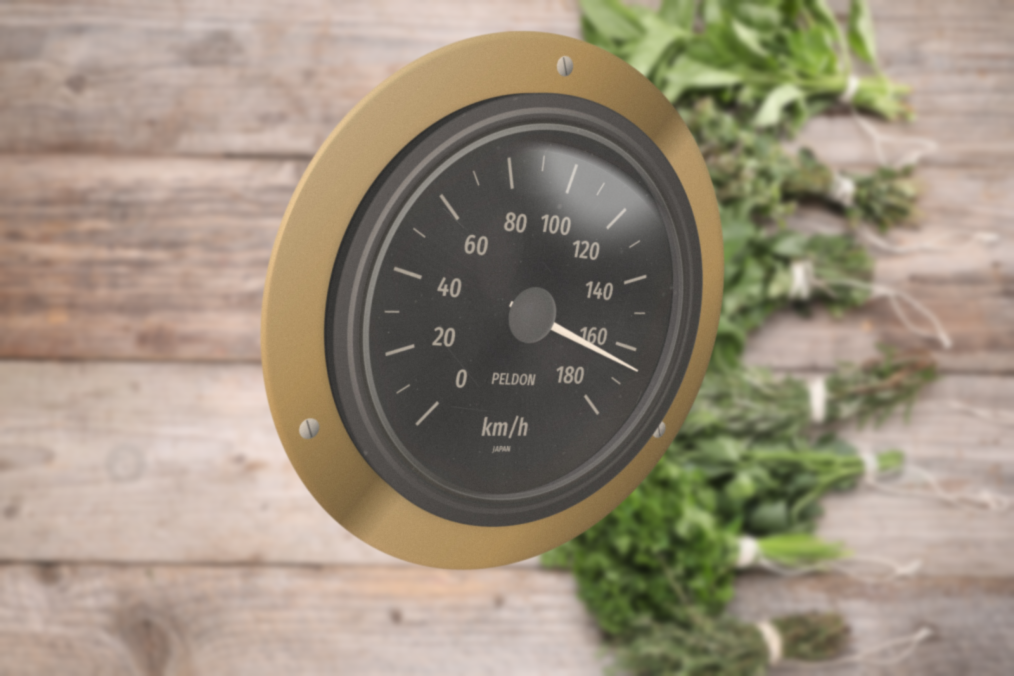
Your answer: 165 km/h
